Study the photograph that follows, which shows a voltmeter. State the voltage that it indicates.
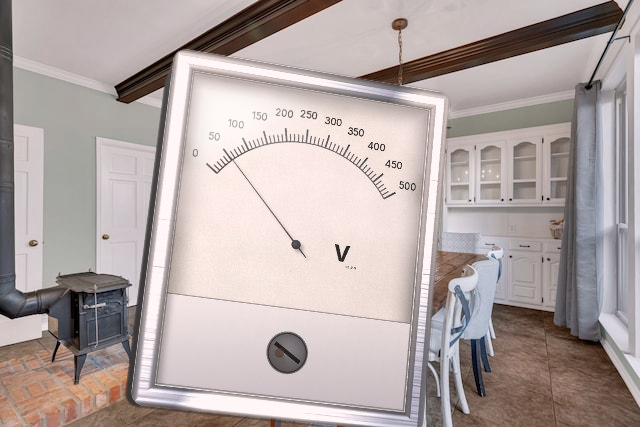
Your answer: 50 V
